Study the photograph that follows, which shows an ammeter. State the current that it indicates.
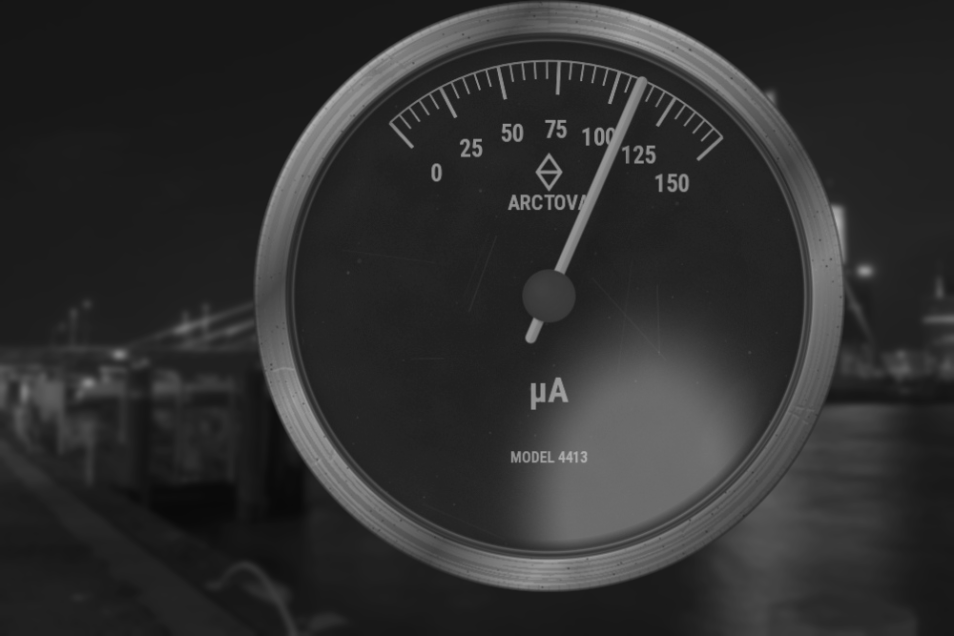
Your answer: 110 µA
